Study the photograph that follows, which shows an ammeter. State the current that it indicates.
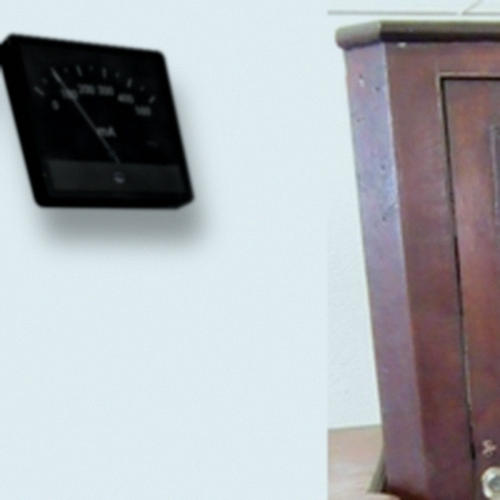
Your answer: 100 mA
